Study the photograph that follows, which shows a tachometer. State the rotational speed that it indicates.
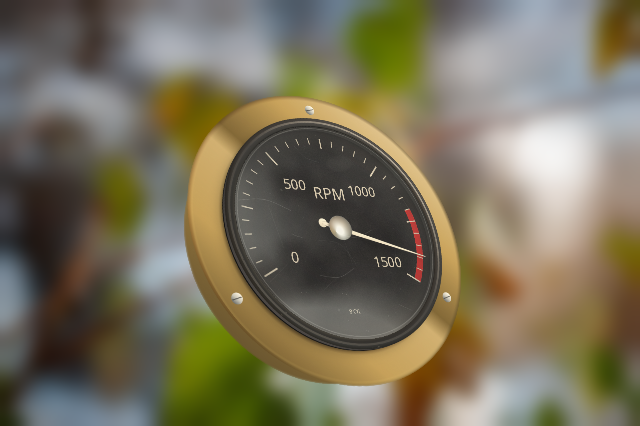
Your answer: 1400 rpm
